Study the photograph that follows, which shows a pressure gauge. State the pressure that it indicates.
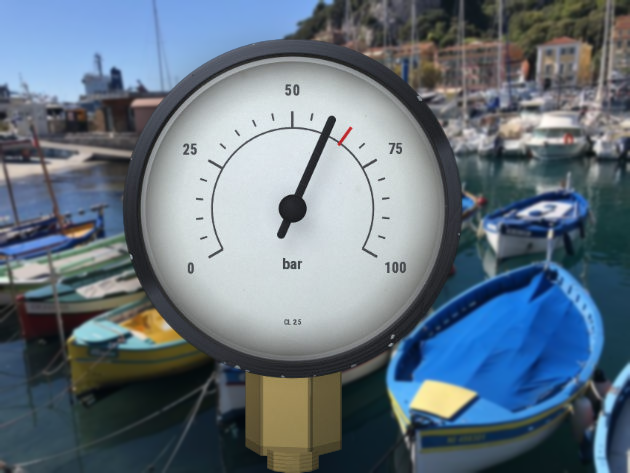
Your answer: 60 bar
